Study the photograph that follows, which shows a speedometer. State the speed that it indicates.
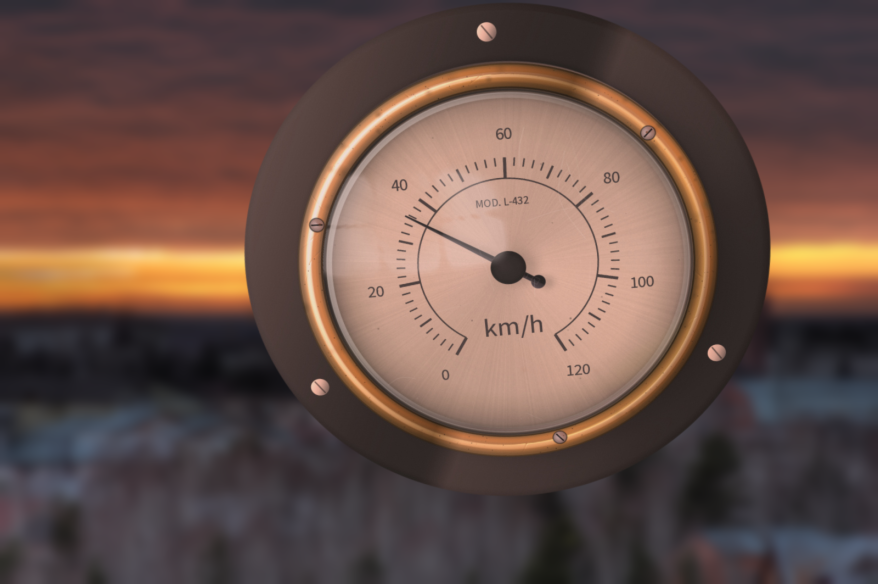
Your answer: 36 km/h
